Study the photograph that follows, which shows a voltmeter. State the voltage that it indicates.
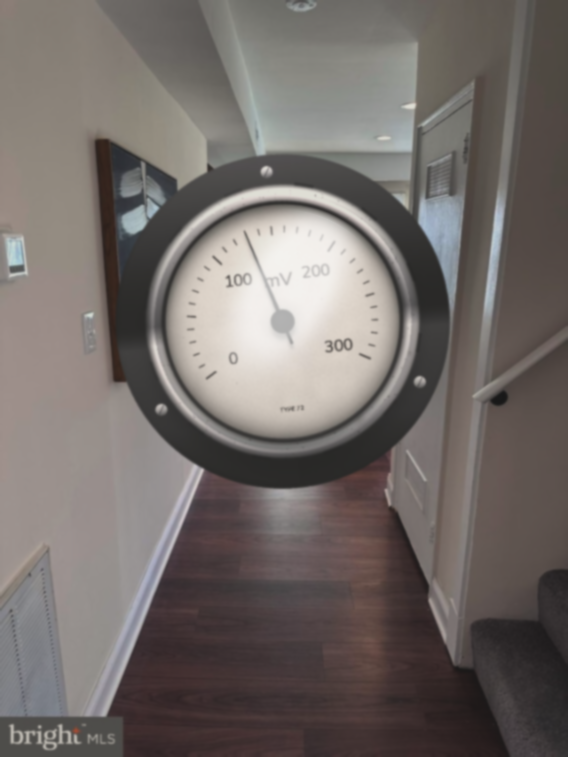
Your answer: 130 mV
